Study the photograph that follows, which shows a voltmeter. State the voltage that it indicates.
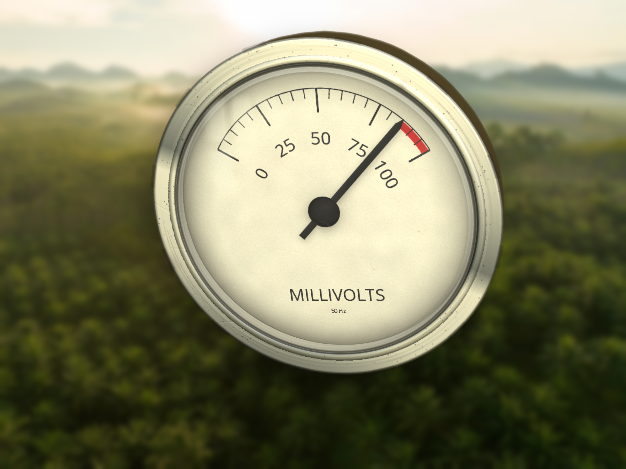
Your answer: 85 mV
